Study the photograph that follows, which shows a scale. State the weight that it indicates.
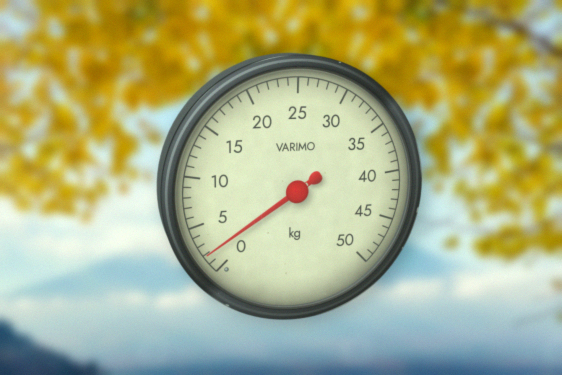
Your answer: 2 kg
